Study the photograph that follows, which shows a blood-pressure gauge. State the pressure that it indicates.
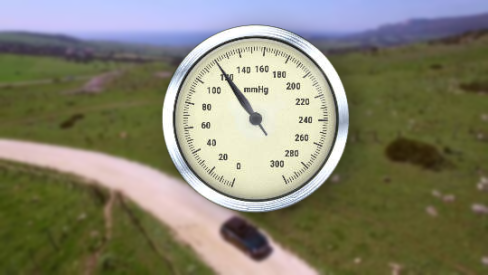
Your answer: 120 mmHg
